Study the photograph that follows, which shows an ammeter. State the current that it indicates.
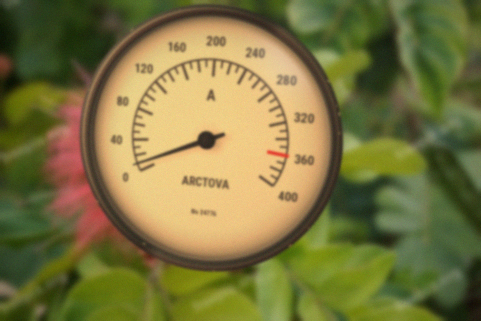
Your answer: 10 A
